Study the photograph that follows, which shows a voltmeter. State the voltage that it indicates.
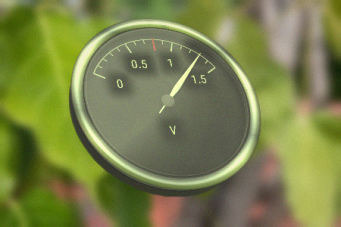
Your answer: 1.3 V
